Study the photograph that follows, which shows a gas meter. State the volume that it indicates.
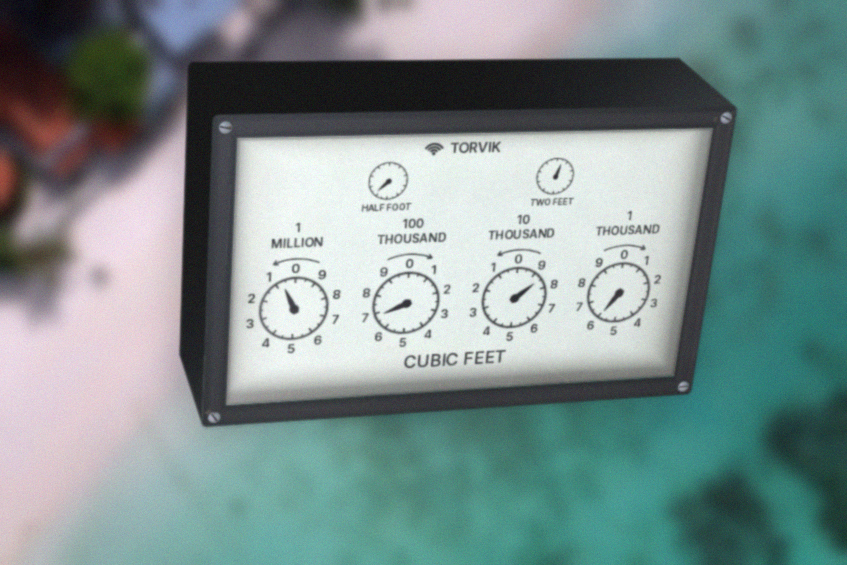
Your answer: 68600 ft³
